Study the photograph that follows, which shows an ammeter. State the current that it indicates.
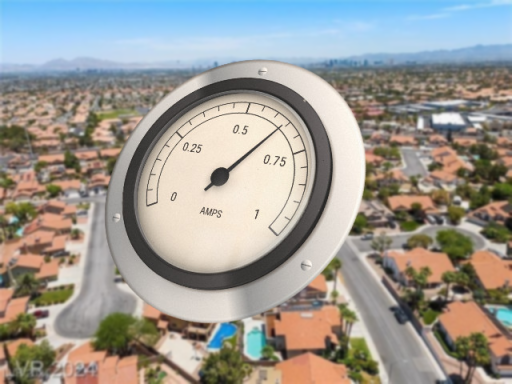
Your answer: 0.65 A
